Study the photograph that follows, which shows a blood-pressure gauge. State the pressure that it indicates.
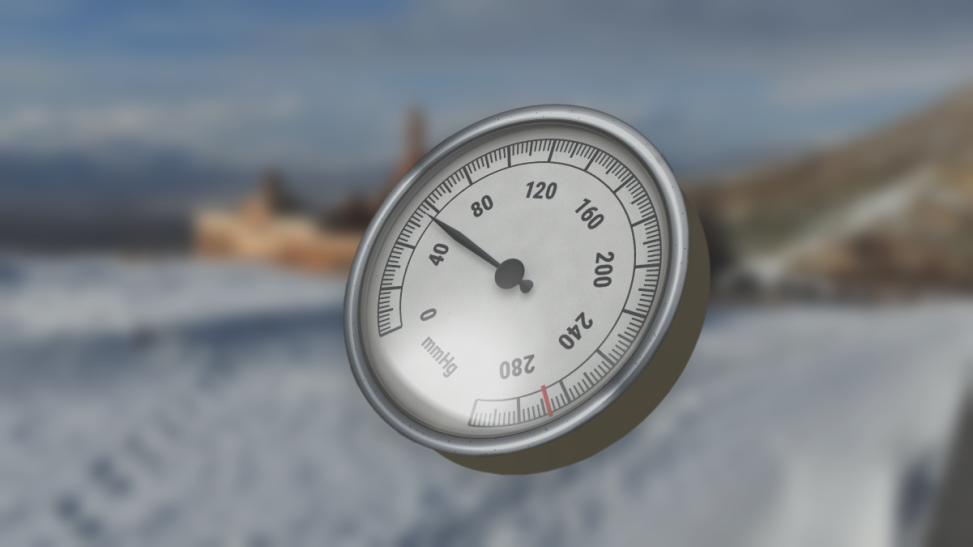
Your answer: 56 mmHg
